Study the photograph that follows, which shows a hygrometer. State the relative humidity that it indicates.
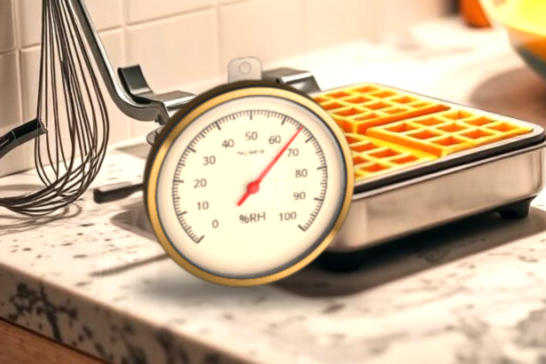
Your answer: 65 %
